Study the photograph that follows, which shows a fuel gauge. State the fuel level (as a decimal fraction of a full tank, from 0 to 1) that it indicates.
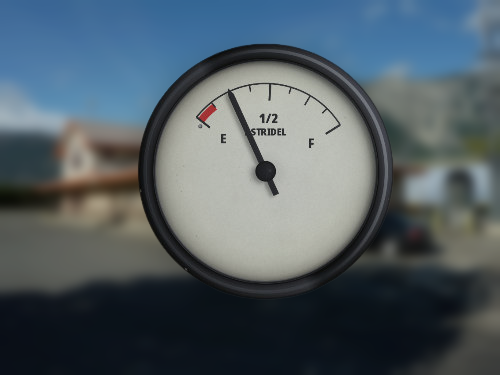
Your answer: 0.25
